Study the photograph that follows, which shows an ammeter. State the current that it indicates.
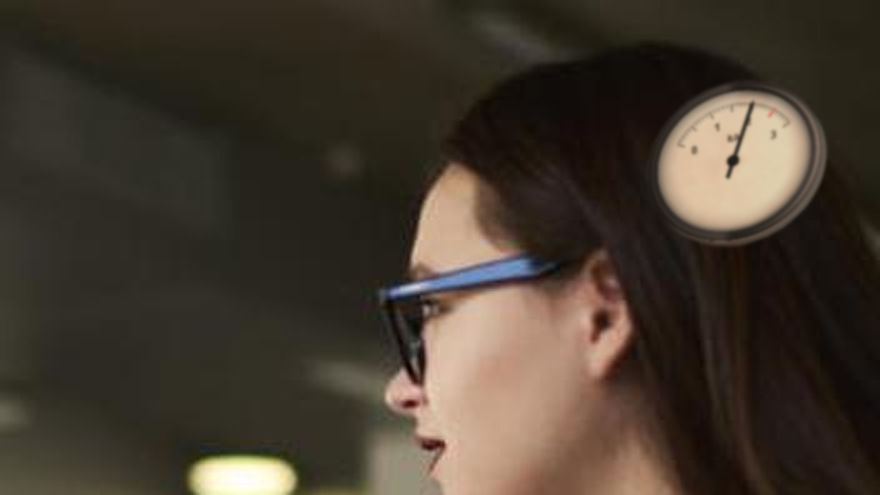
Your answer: 2 kA
